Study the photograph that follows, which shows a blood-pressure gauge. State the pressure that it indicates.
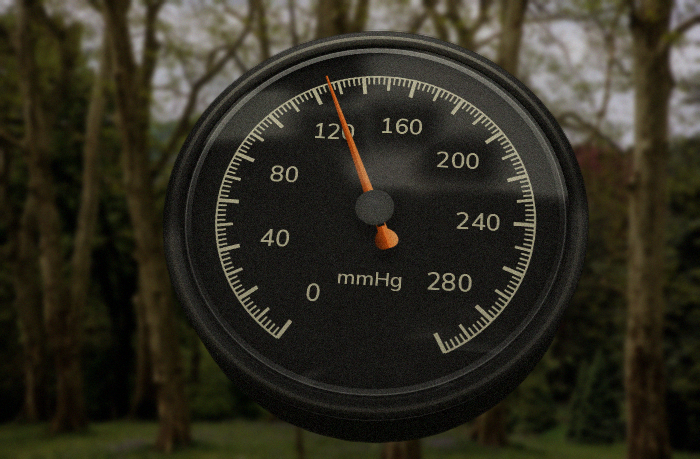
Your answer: 126 mmHg
